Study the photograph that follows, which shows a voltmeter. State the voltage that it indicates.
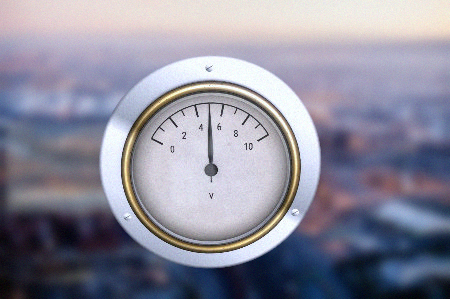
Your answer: 5 V
